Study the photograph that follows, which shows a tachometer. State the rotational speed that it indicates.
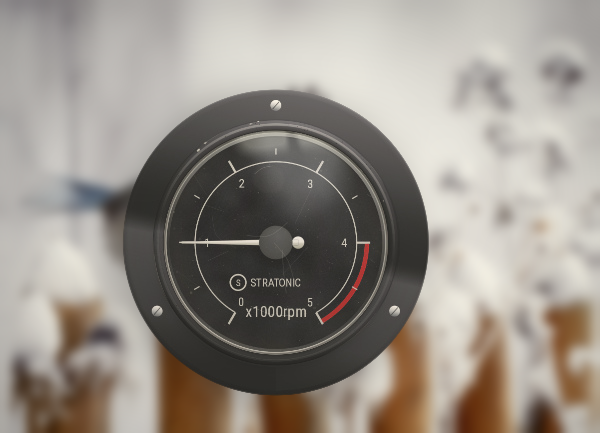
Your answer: 1000 rpm
